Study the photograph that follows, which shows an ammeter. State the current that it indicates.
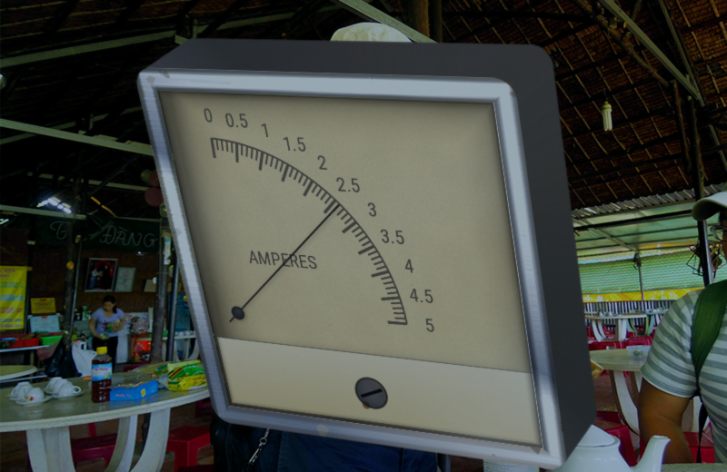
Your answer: 2.6 A
